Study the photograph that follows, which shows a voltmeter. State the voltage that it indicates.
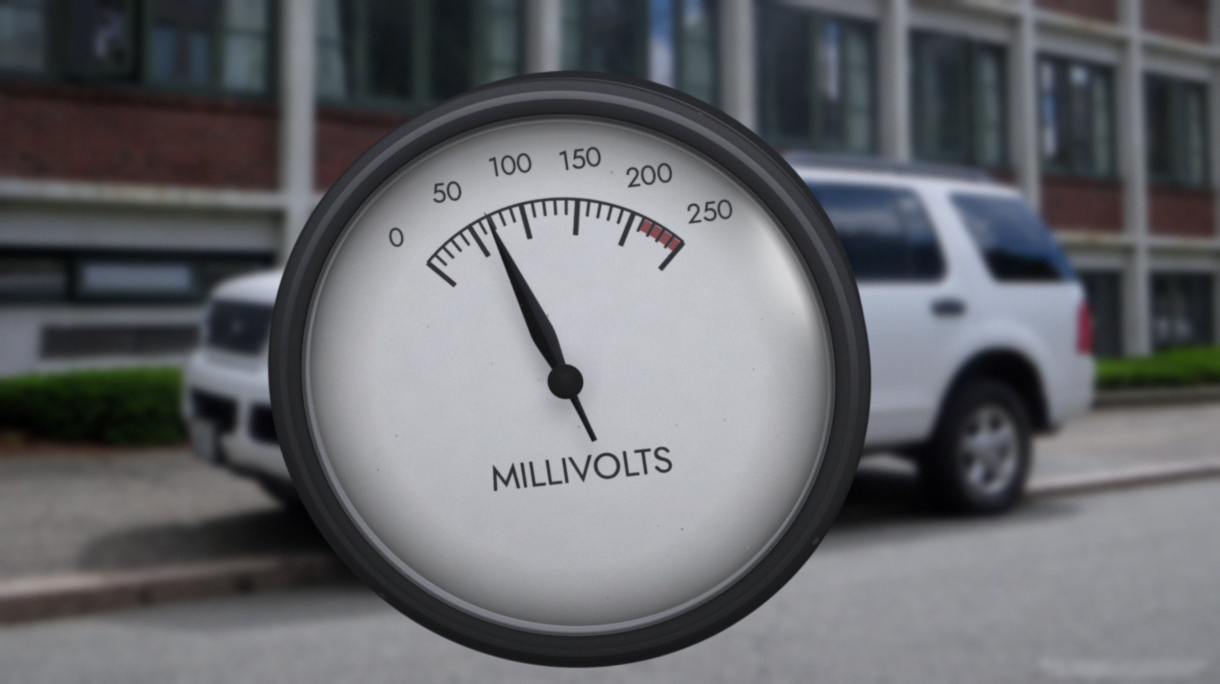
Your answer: 70 mV
